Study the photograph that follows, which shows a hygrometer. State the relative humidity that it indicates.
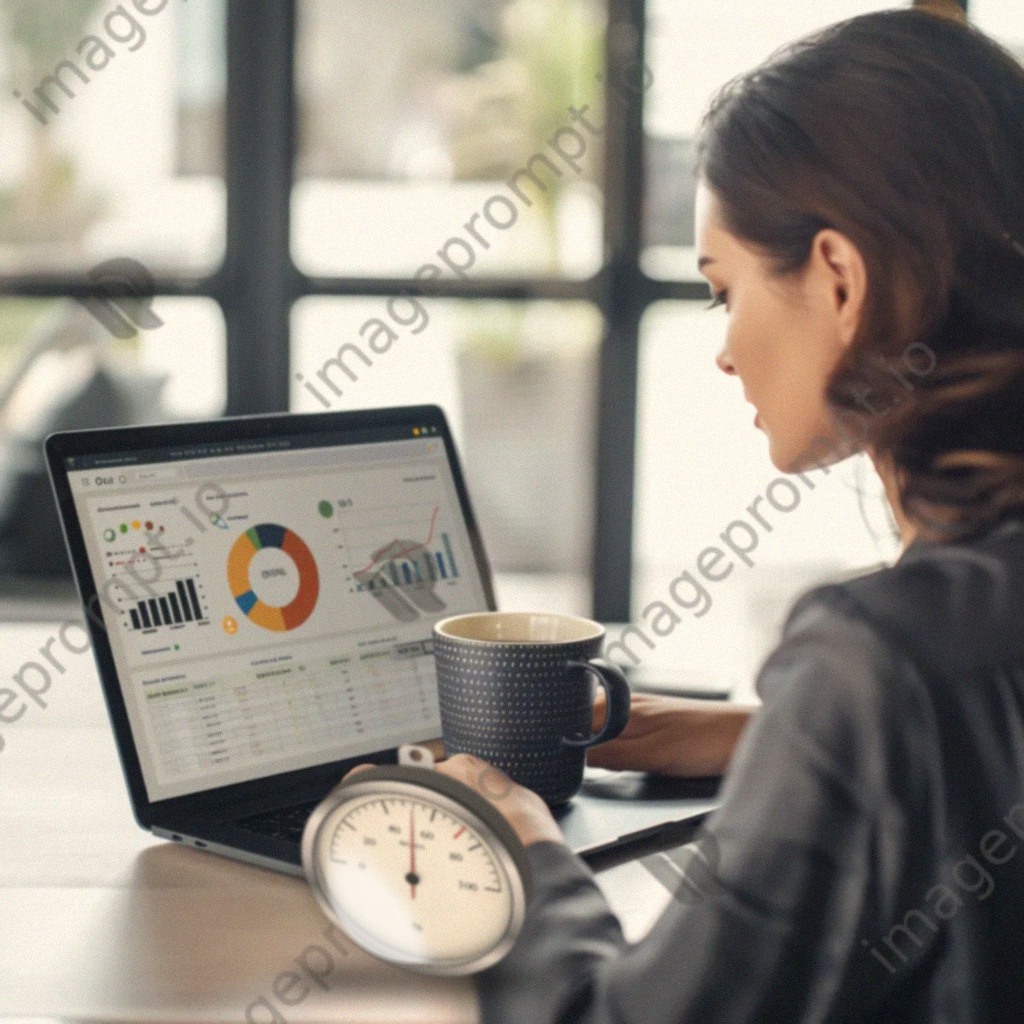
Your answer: 52 %
